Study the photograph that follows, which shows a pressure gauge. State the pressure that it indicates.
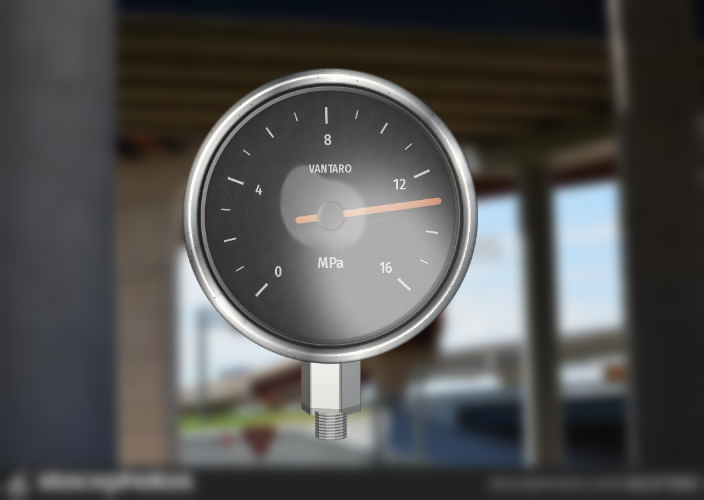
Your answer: 13 MPa
